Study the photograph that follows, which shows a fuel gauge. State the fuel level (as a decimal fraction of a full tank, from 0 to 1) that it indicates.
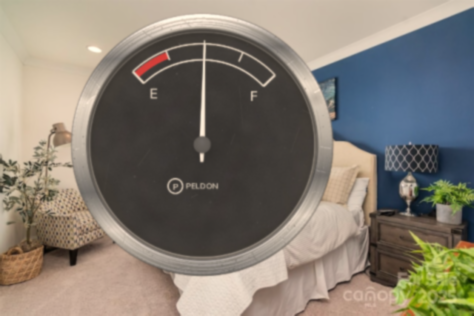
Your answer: 0.5
